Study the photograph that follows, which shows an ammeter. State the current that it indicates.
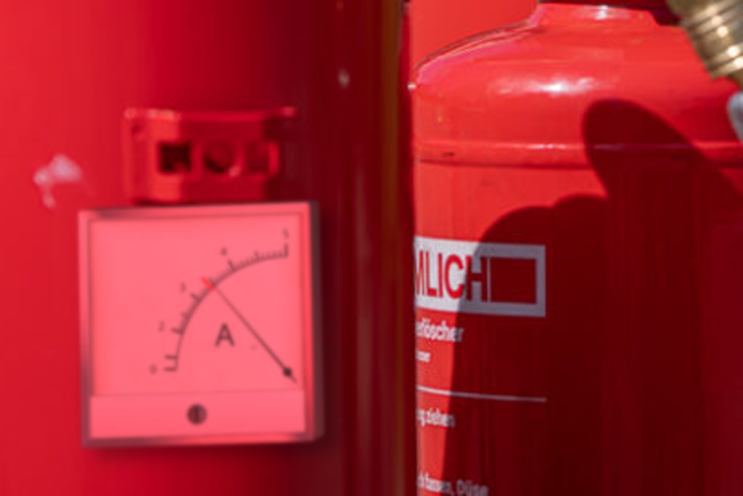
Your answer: 3.5 A
